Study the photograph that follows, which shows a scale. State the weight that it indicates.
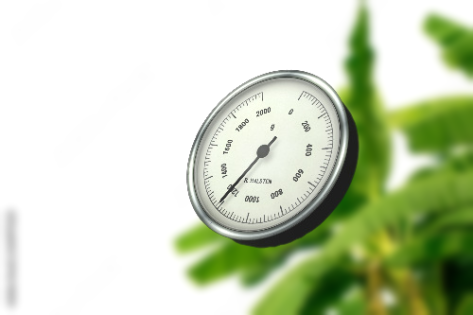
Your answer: 1200 g
